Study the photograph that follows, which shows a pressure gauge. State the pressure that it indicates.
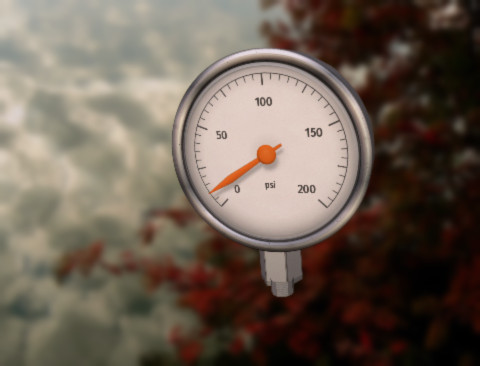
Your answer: 10 psi
